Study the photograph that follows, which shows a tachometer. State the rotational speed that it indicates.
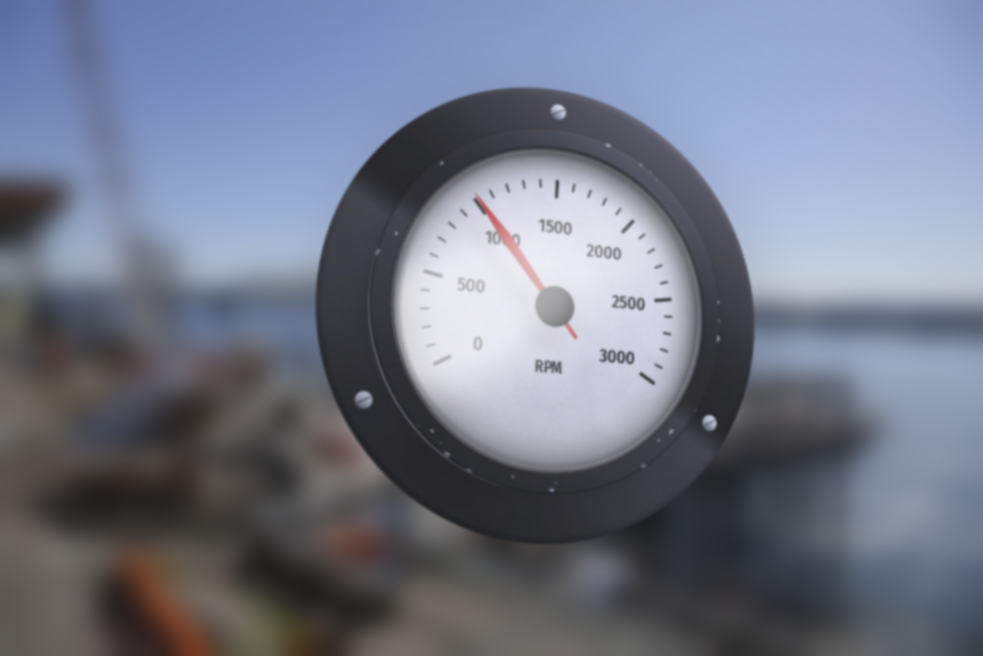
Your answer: 1000 rpm
